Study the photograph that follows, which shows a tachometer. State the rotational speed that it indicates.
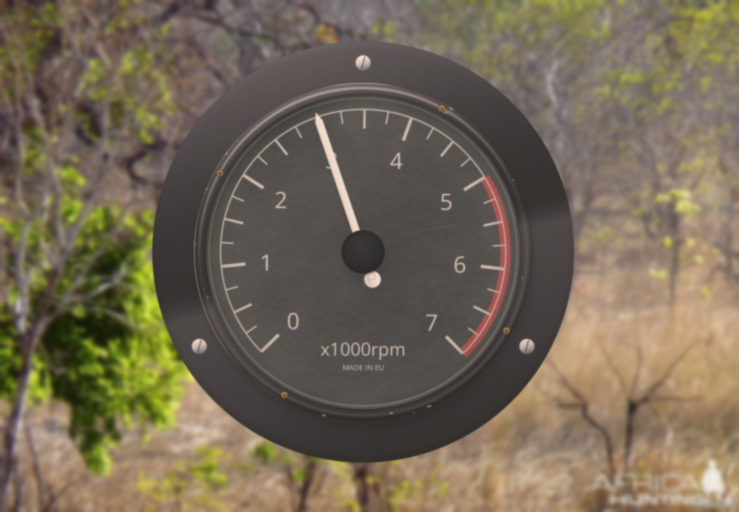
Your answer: 3000 rpm
